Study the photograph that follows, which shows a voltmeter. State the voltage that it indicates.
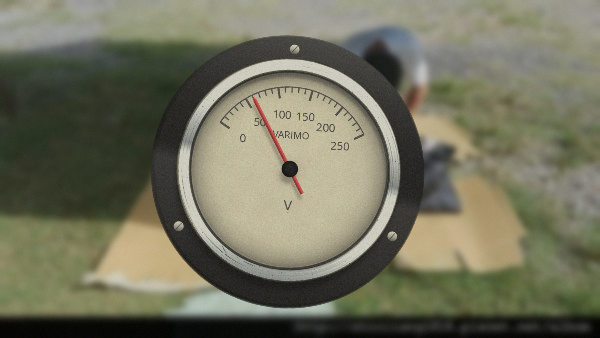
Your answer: 60 V
